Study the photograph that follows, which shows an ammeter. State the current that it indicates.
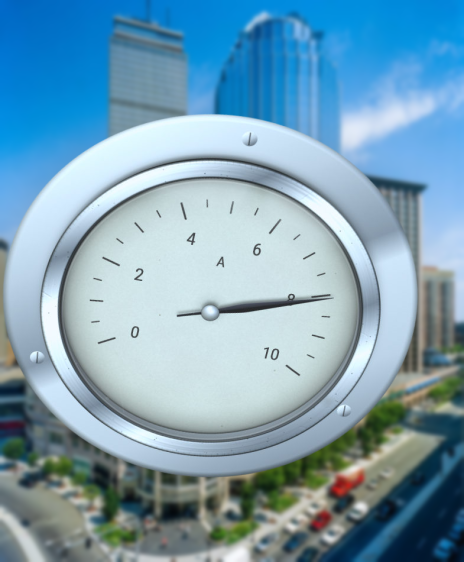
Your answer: 8 A
